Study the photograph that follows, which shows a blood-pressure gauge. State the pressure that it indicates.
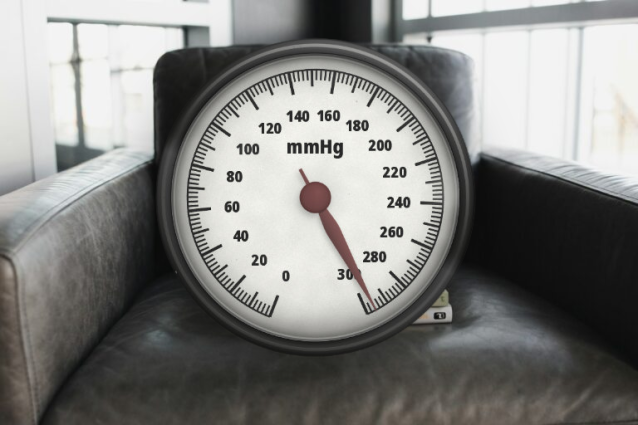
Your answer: 296 mmHg
